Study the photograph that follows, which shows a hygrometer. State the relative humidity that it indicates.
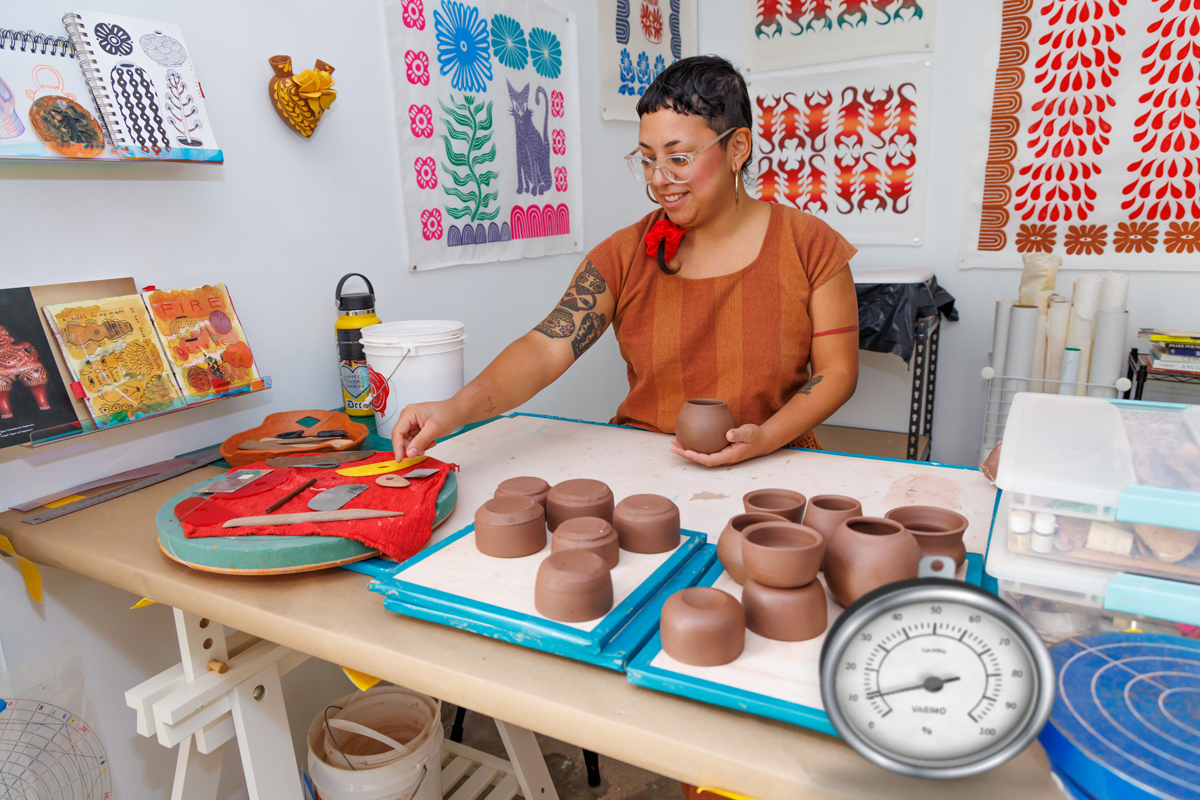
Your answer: 10 %
